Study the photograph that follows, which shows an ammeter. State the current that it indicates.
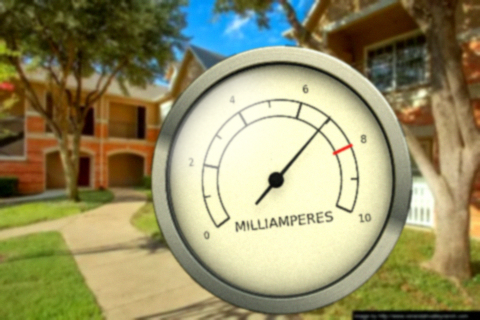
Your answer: 7 mA
